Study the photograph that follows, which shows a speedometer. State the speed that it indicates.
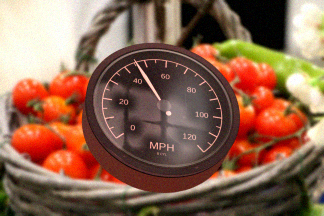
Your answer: 45 mph
